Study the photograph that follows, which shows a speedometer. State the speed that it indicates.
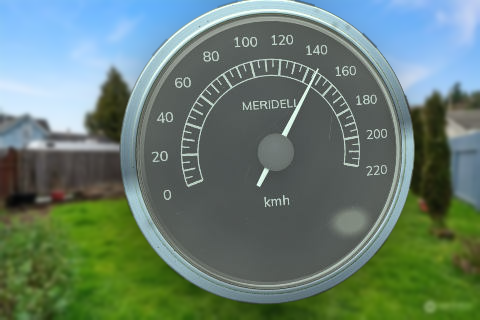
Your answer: 145 km/h
